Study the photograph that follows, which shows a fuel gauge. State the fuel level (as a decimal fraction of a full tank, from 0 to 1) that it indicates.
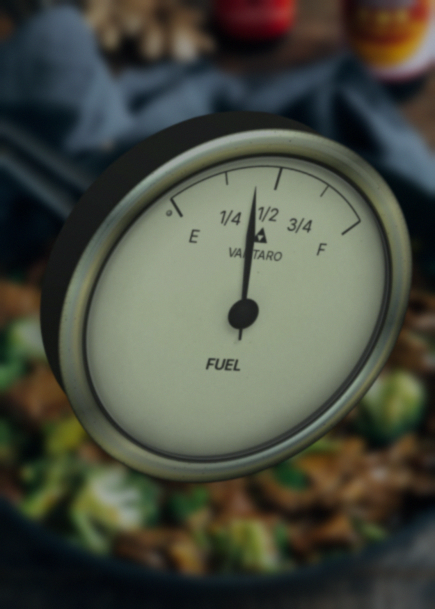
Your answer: 0.375
